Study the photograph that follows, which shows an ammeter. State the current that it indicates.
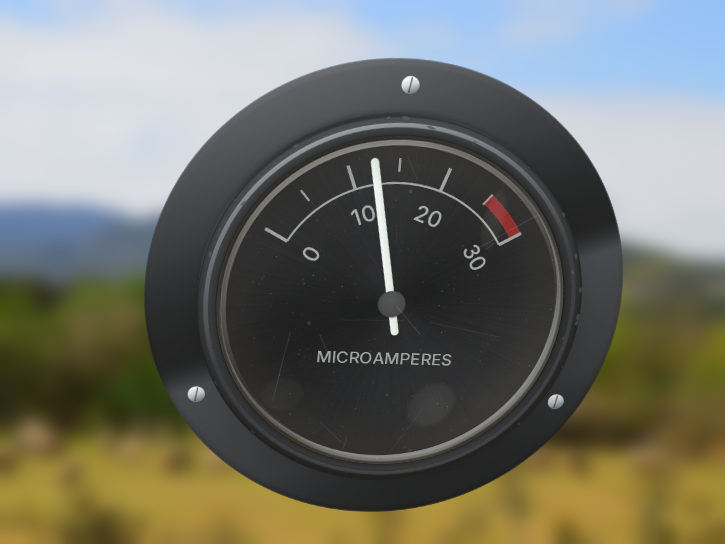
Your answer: 12.5 µA
